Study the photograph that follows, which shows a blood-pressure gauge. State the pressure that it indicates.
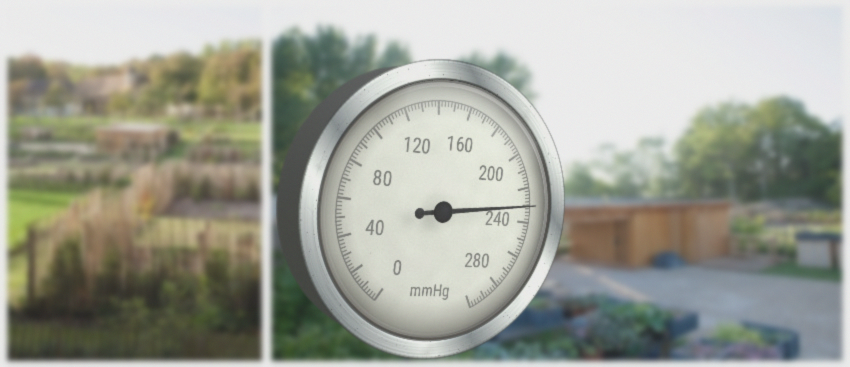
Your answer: 230 mmHg
